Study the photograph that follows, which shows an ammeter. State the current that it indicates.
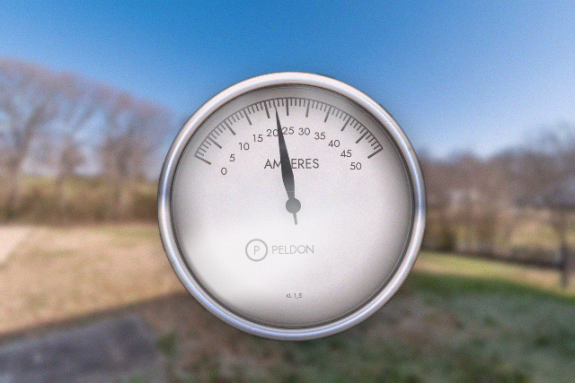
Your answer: 22 A
